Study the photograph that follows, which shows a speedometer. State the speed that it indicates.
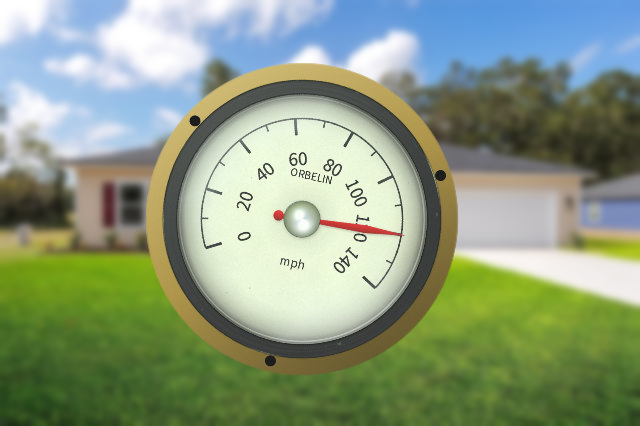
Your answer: 120 mph
